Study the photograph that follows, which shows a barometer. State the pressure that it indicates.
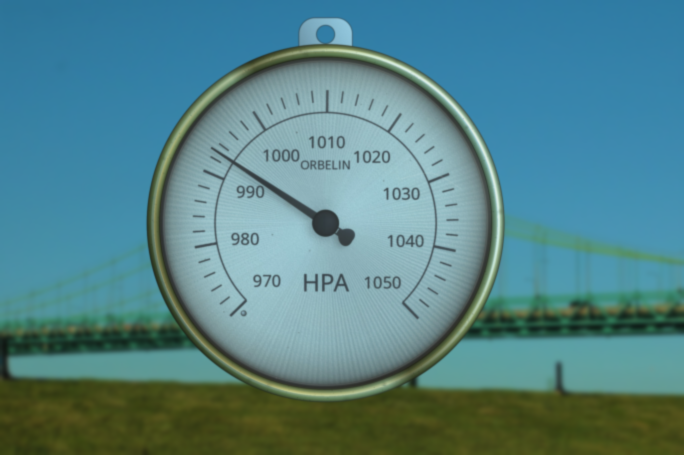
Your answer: 993 hPa
